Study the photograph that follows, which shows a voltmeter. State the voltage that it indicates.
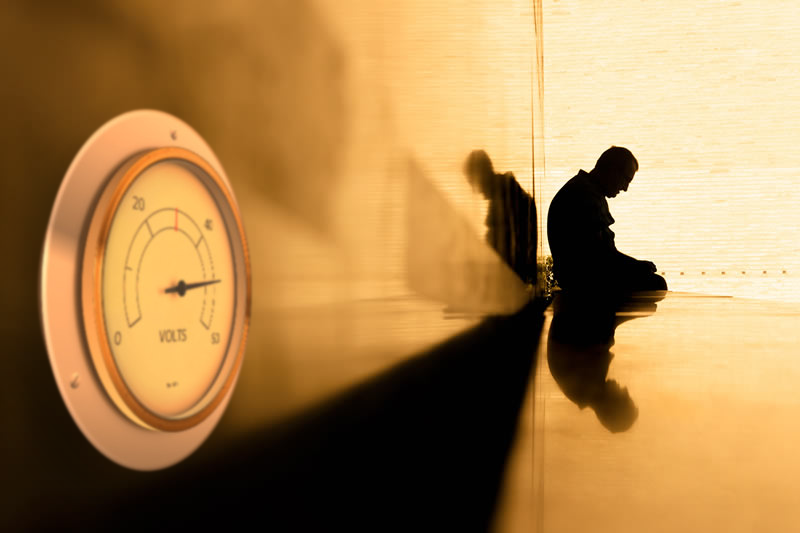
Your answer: 50 V
